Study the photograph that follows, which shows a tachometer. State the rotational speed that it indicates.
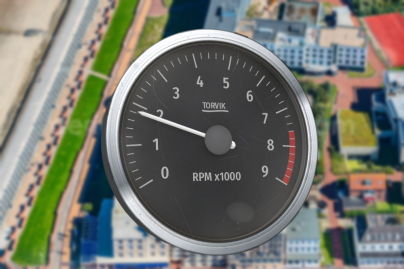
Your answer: 1800 rpm
